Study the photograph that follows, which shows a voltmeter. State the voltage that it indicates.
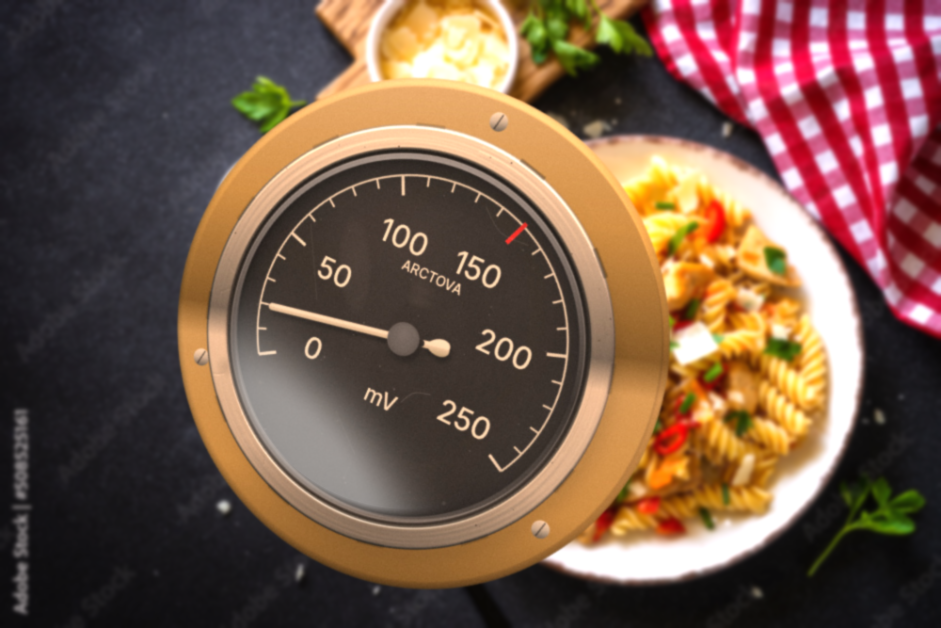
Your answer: 20 mV
